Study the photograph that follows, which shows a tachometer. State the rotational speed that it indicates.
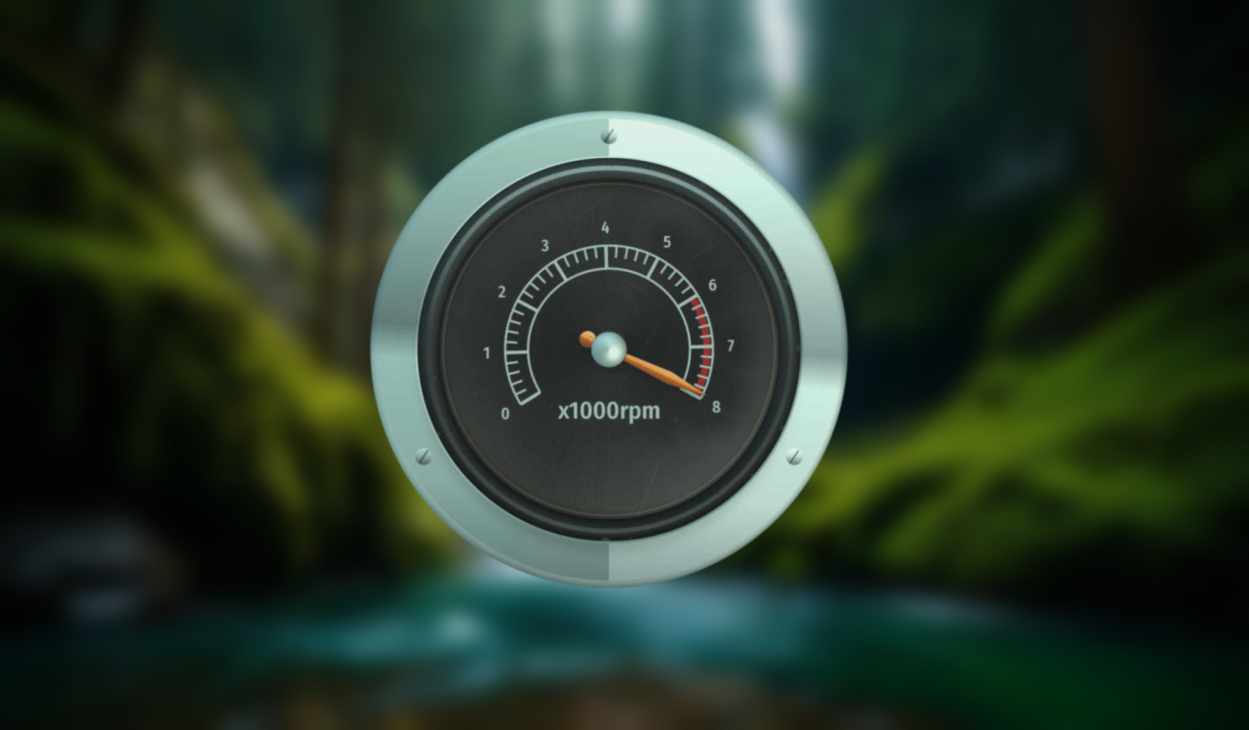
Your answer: 7900 rpm
